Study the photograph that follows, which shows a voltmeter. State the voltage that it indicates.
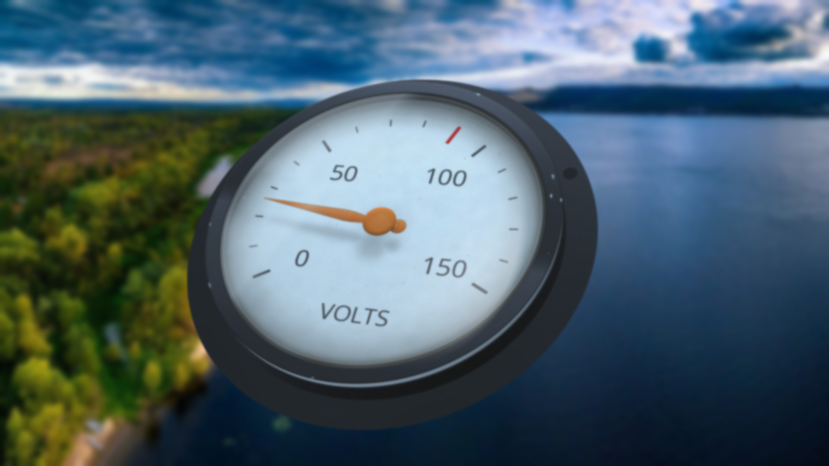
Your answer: 25 V
